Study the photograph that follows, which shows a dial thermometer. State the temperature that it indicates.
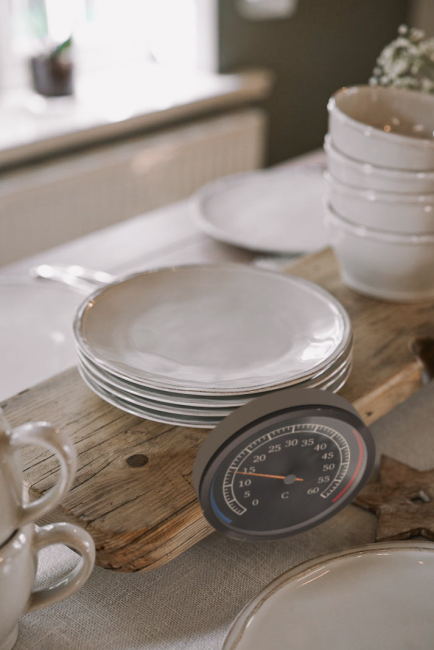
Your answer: 15 °C
